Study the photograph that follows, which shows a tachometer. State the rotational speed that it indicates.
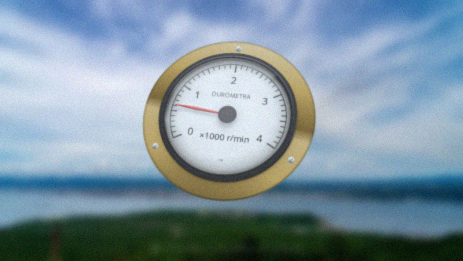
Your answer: 600 rpm
